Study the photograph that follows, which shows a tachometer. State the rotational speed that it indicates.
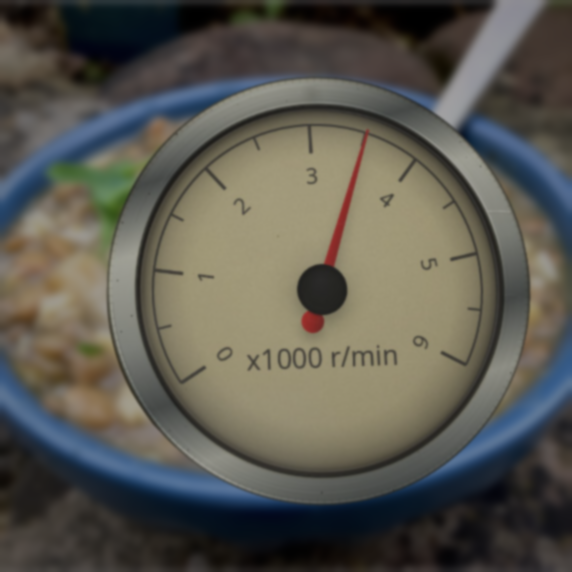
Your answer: 3500 rpm
